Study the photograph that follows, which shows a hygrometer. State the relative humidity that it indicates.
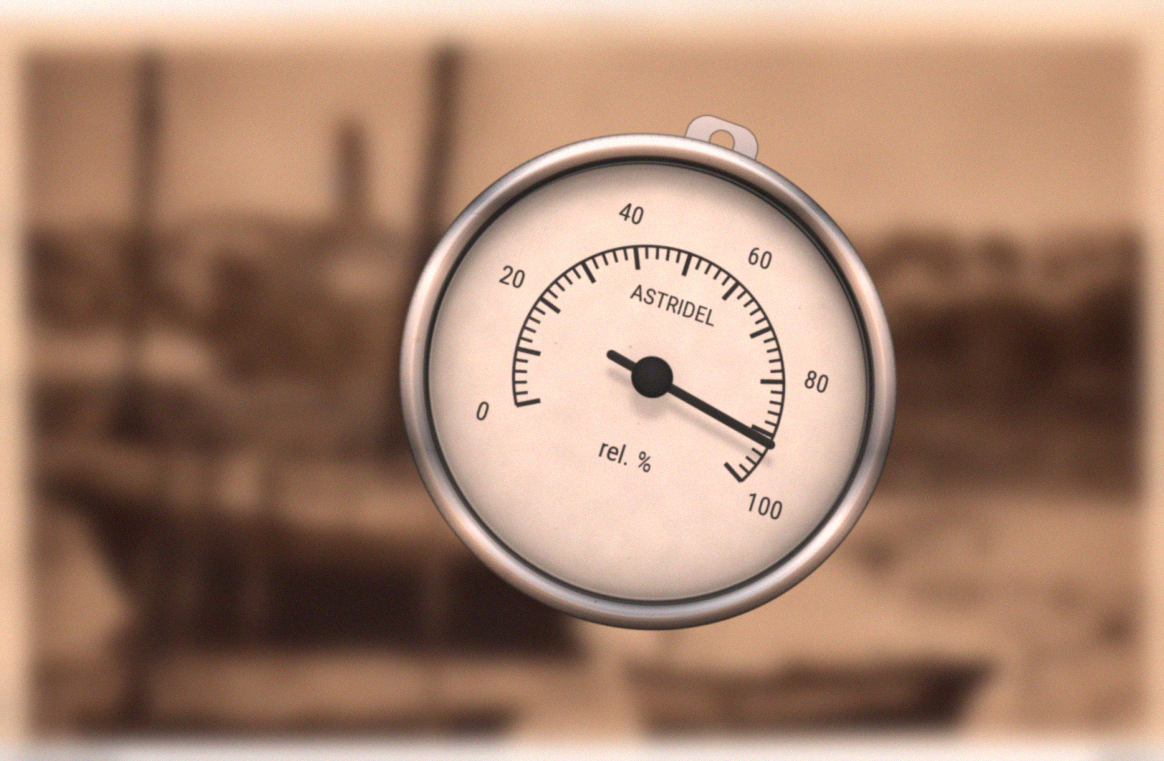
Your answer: 92 %
